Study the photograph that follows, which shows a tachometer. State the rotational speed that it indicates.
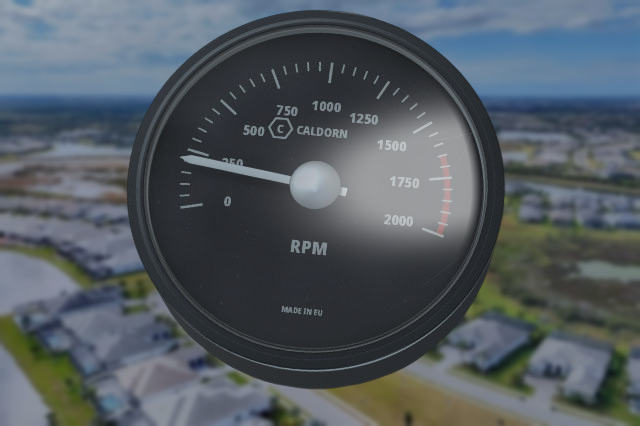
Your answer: 200 rpm
